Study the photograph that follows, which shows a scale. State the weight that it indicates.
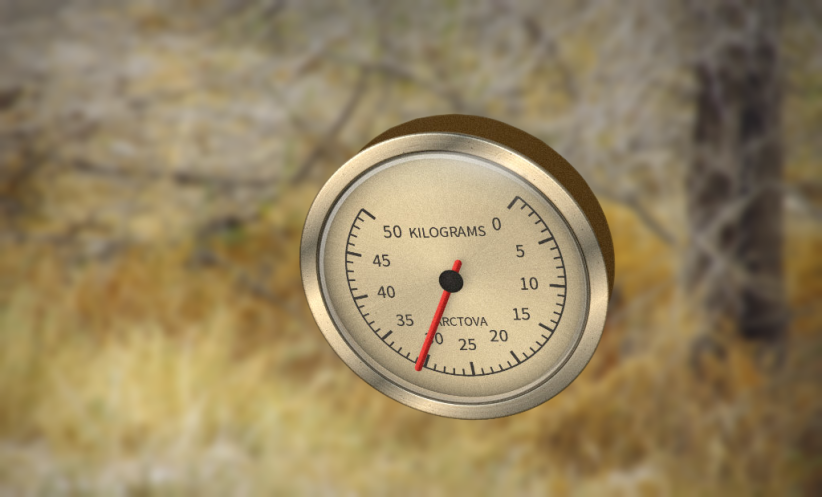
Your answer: 30.5 kg
